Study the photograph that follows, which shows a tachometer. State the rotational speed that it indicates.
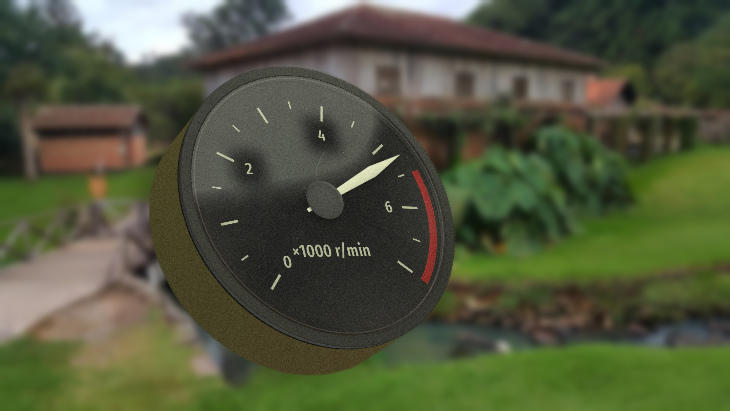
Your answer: 5250 rpm
